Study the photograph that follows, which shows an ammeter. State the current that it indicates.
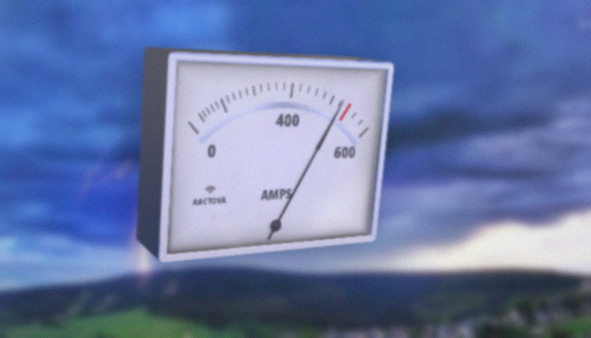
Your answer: 520 A
